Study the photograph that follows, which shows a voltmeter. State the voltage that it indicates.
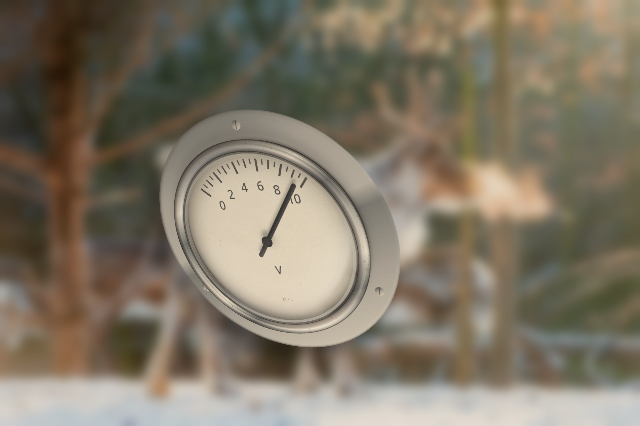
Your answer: 9.5 V
